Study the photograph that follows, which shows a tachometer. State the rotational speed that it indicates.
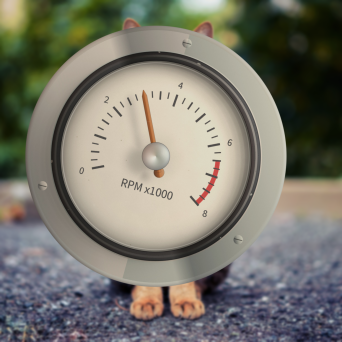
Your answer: 3000 rpm
